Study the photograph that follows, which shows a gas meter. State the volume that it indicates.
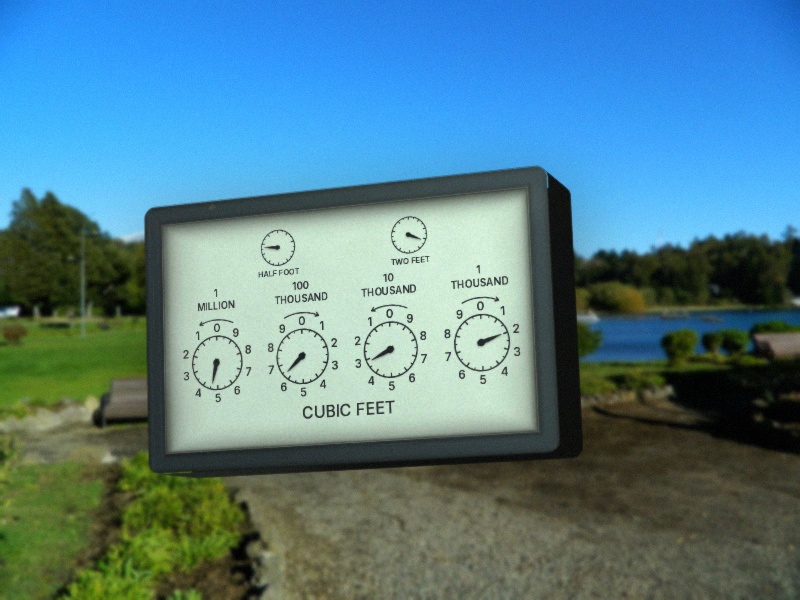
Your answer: 463200 ft³
